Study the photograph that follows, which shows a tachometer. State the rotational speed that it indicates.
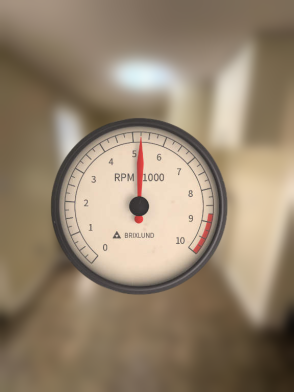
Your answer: 5250 rpm
